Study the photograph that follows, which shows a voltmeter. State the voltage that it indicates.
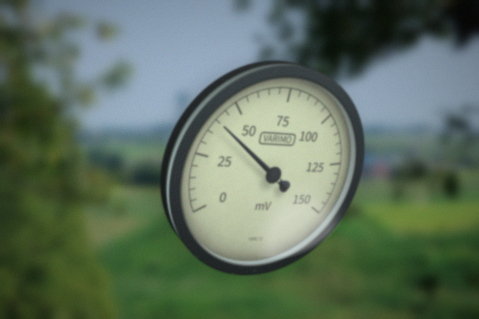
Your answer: 40 mV
